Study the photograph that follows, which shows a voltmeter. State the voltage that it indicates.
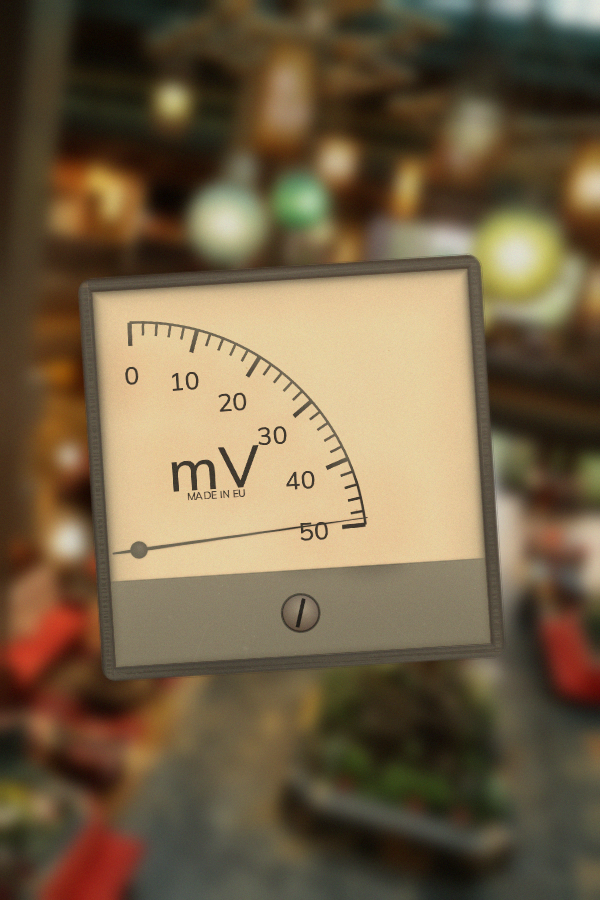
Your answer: 49 mV
